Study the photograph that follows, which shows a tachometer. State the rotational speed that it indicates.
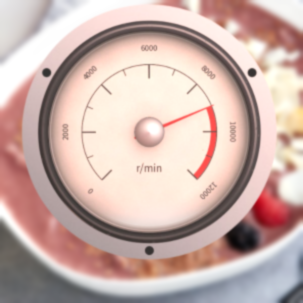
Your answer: 9000 rpm
